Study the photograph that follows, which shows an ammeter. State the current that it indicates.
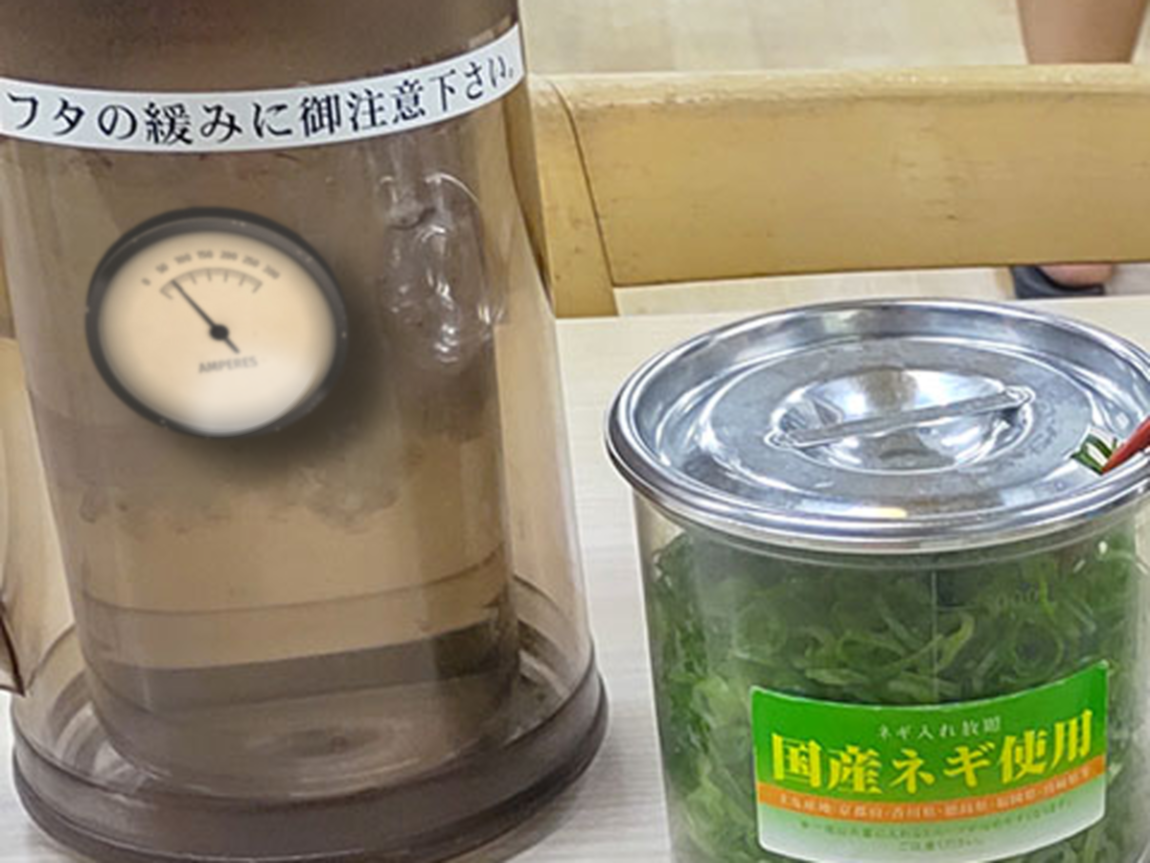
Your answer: 50 A
